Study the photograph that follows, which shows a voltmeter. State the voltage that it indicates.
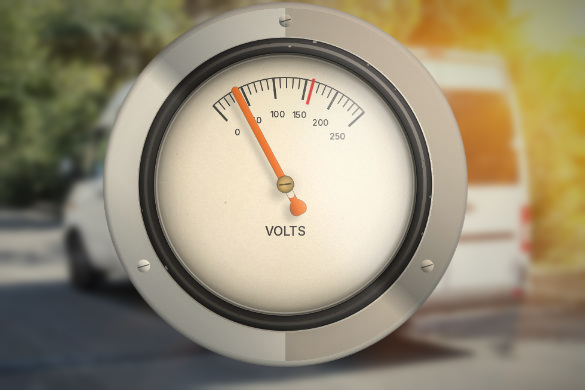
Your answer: 40 V
